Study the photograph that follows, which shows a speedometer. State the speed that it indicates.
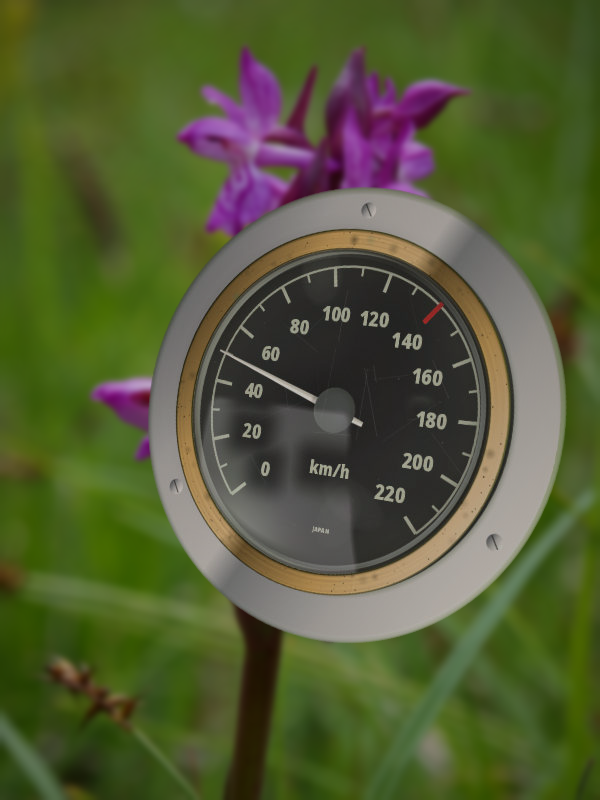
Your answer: 50 km/h
